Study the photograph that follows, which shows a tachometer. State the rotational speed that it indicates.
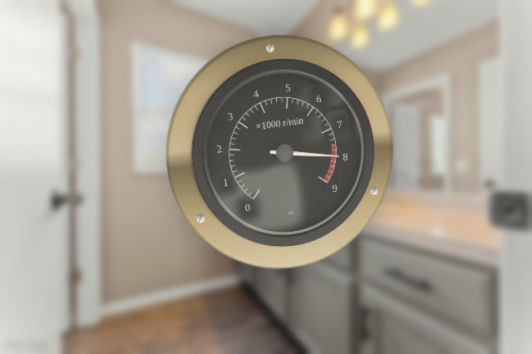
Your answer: 8000 rpm
